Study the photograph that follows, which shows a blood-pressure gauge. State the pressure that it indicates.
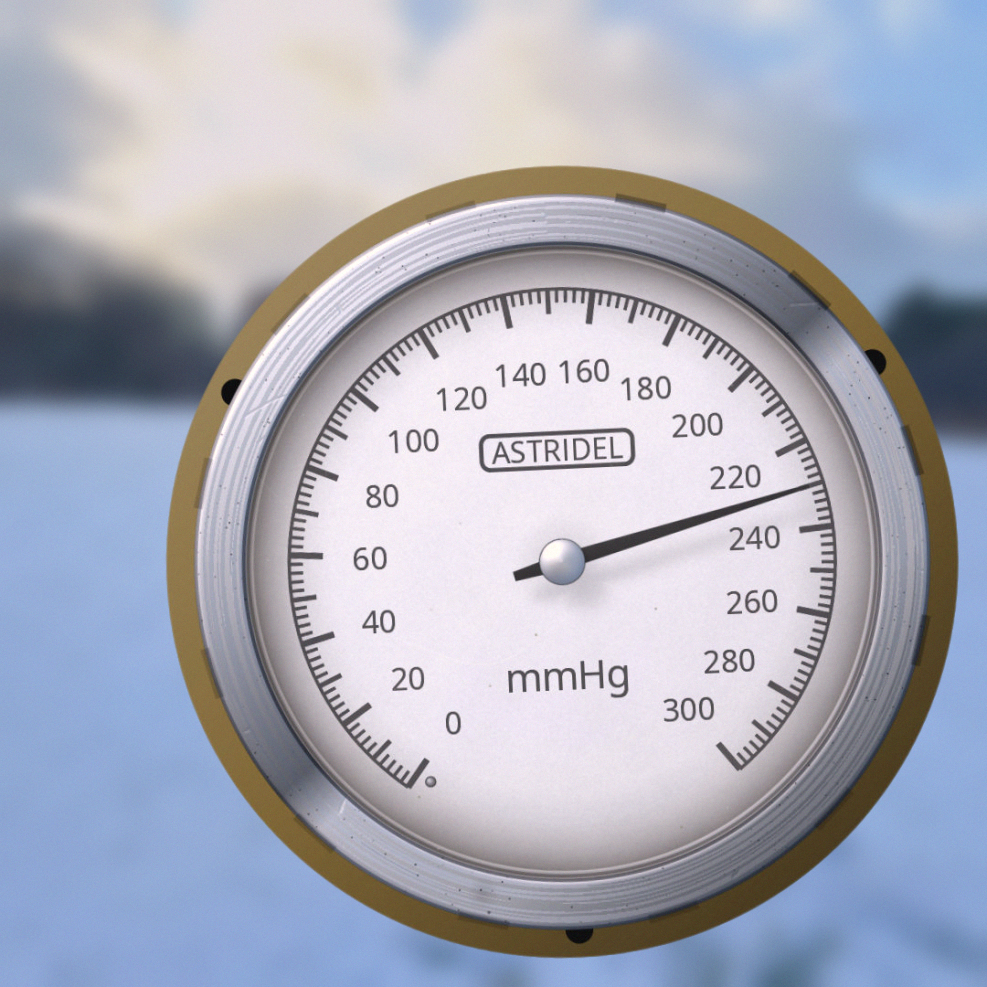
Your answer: 230 mmHg
